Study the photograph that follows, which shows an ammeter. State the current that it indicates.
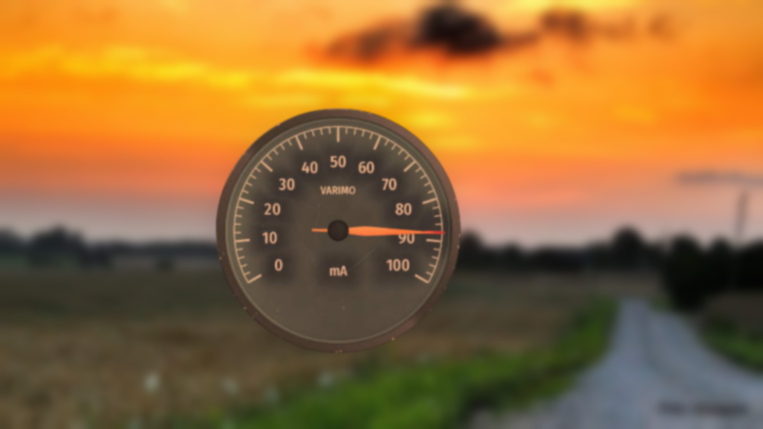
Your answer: 88 mA
